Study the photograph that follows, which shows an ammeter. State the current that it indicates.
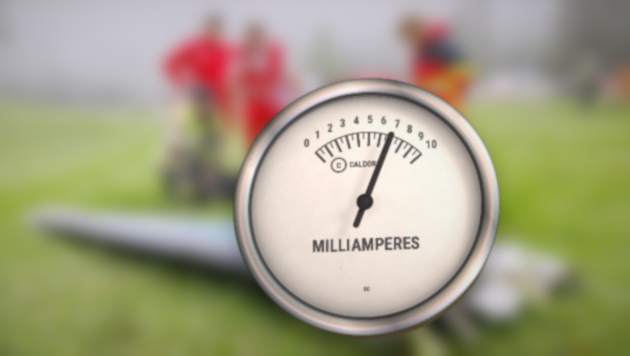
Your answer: 7 mA
